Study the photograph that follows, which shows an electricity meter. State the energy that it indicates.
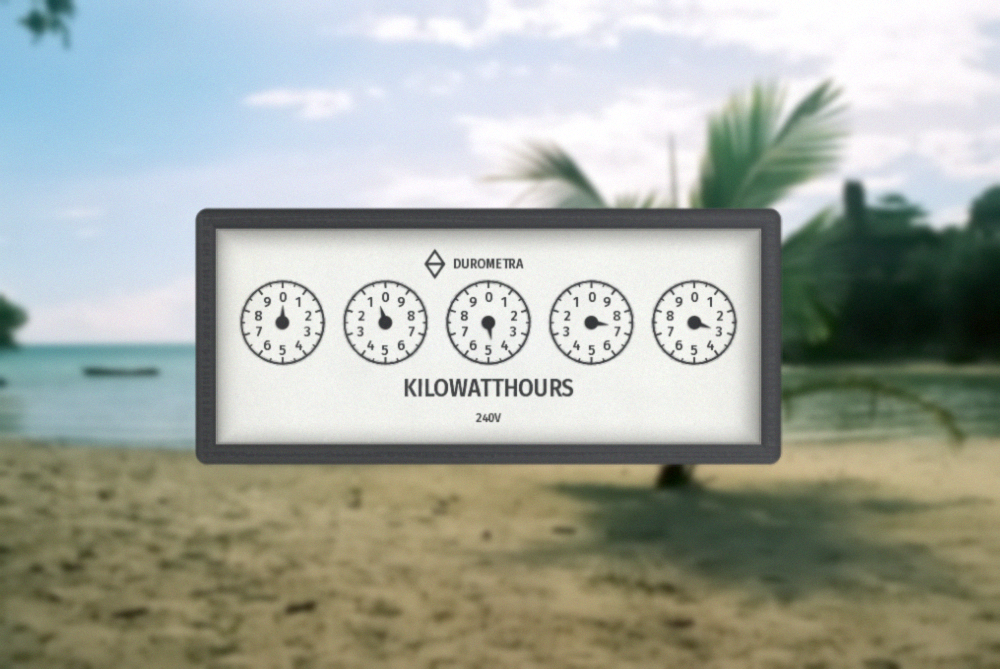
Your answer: 473 kWh
